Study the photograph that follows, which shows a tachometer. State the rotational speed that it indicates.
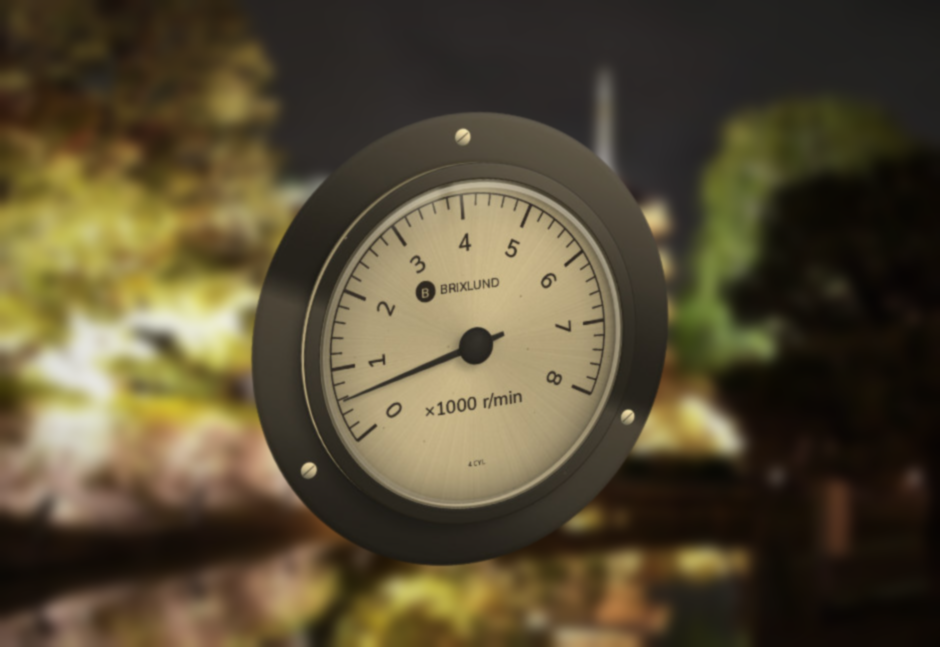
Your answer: 600 rpm
